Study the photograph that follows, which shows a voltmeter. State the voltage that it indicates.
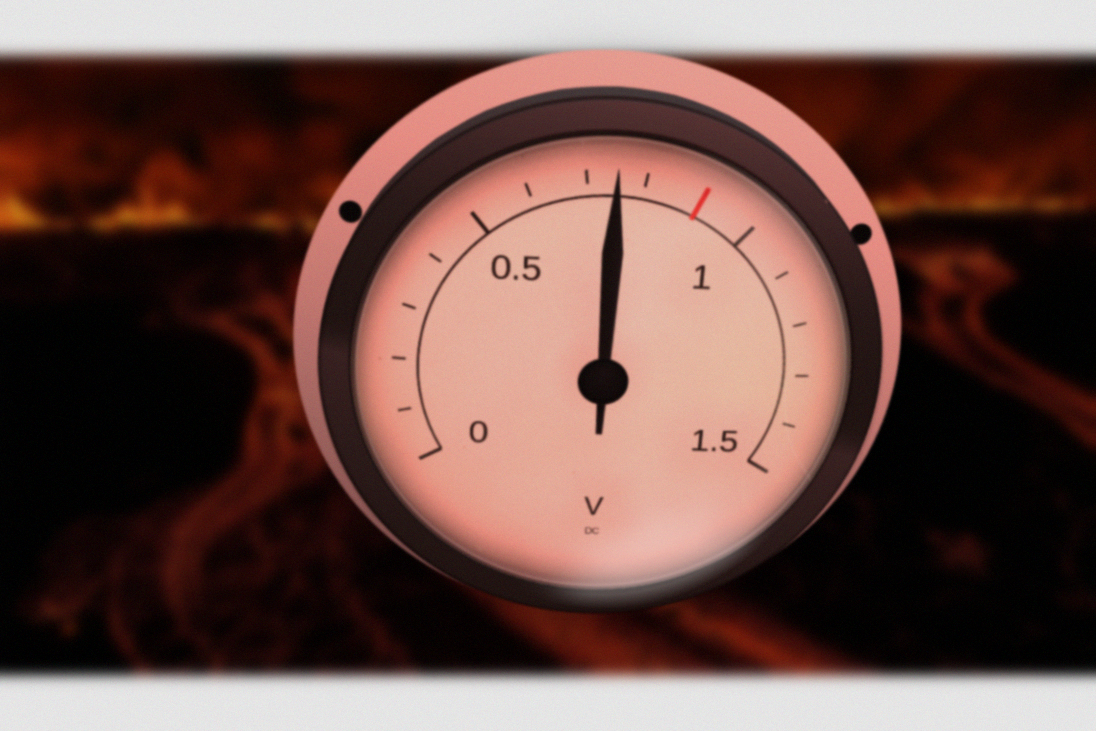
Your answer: 0.75 V
